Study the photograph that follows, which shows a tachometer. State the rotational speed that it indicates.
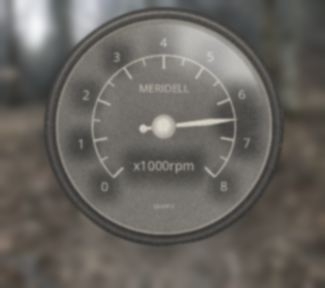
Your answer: 6500 rpm
